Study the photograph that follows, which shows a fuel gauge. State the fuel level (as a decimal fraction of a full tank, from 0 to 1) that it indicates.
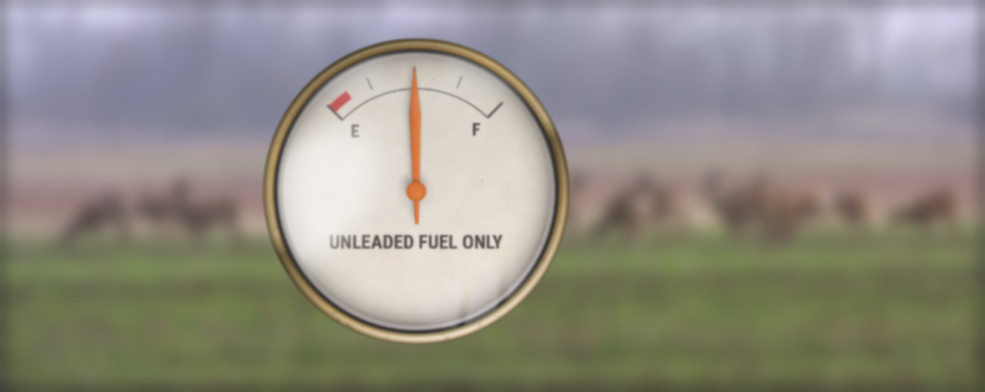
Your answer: 0.5
